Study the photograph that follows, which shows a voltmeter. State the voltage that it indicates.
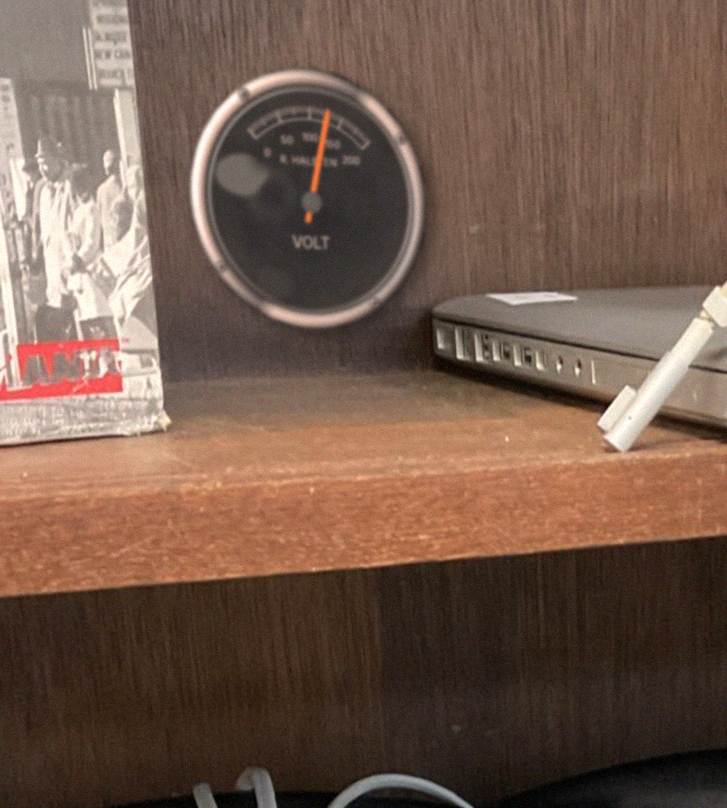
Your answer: 125 V
